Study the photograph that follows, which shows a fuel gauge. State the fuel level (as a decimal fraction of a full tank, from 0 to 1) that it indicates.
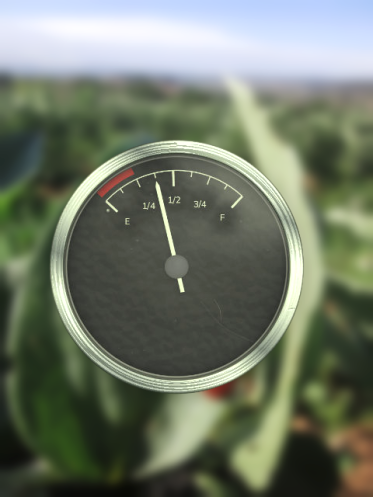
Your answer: 0.375
